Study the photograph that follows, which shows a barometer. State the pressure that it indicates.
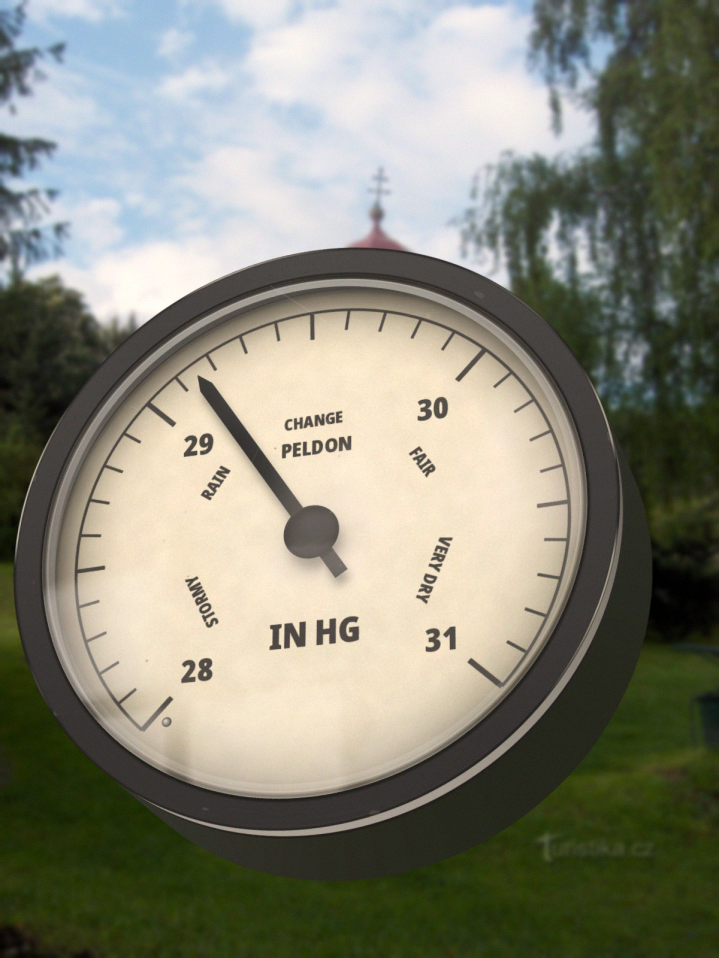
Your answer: 29.15 inHg
